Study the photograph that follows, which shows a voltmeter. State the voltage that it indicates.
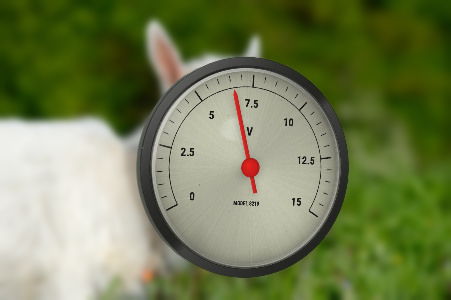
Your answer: 6.5 V
